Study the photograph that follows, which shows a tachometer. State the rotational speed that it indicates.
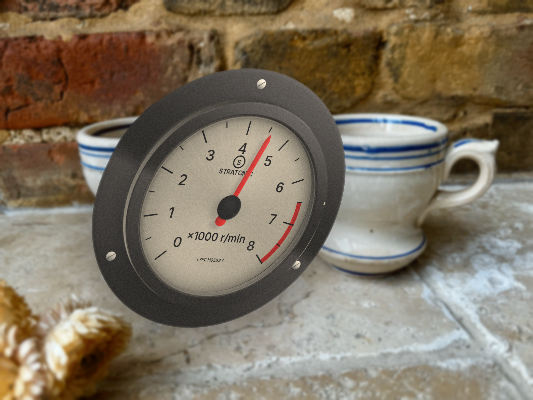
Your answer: 4500 rpm
